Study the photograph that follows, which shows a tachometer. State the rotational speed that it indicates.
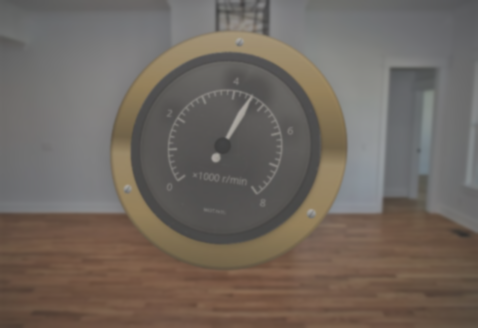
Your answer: 4600 rpm
